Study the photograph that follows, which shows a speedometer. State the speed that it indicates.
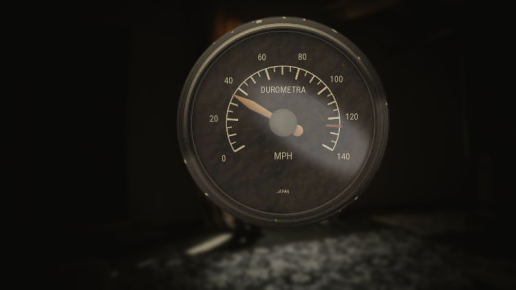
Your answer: 35 mph
